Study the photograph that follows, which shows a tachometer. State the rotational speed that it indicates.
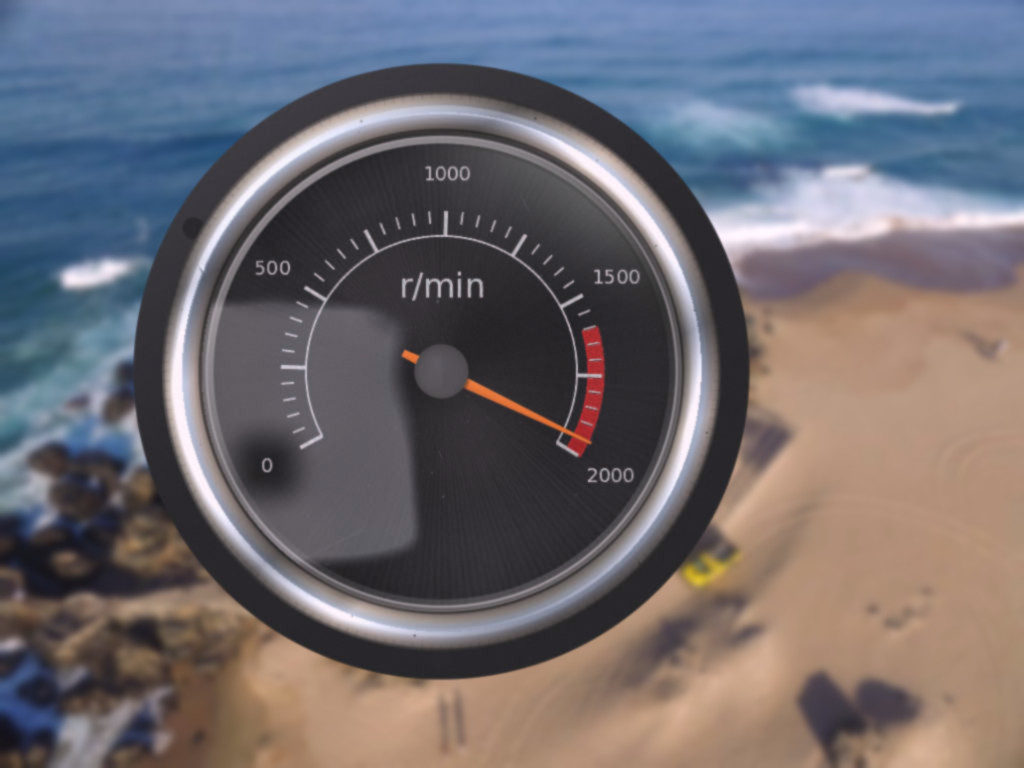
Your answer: 1950 rpm
